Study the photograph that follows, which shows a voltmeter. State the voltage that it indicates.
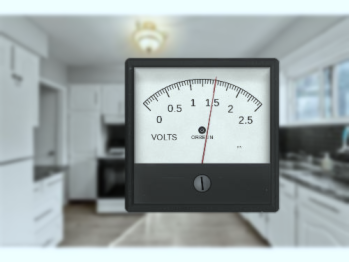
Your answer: 1.5 V
